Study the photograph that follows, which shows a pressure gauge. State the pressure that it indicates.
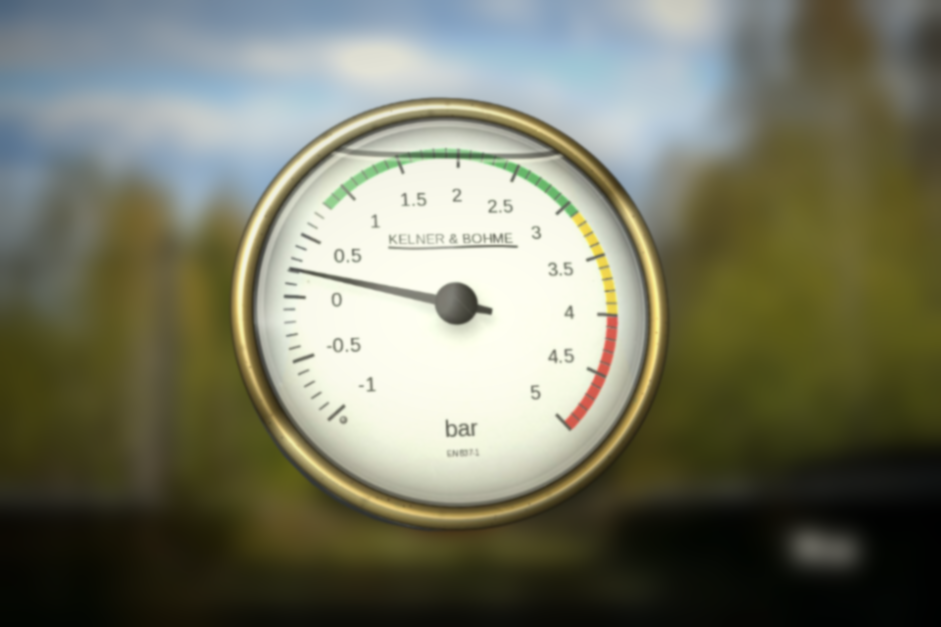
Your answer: 0.2 bar
